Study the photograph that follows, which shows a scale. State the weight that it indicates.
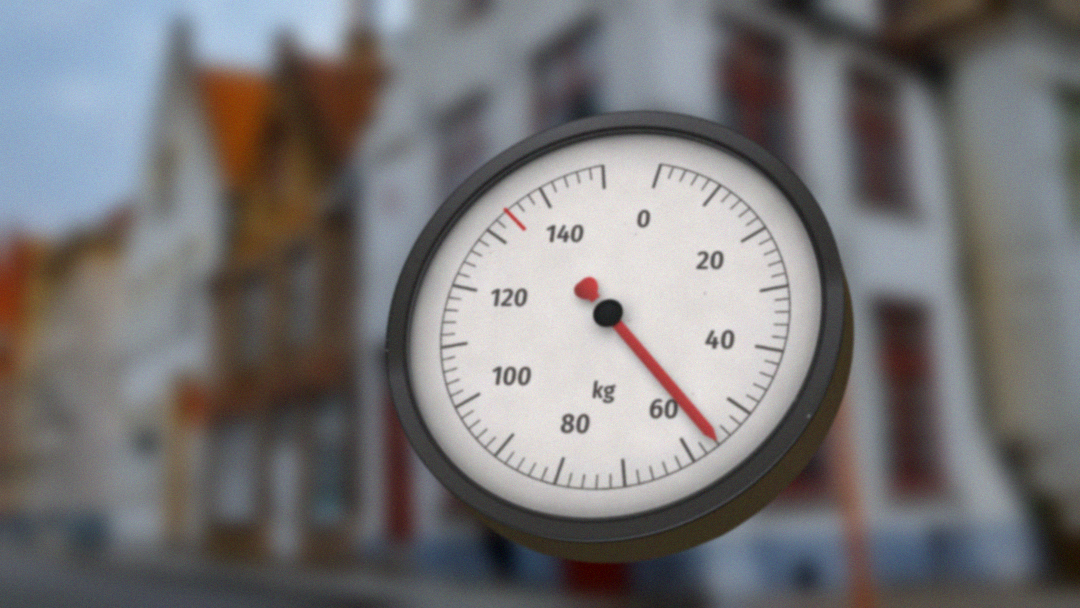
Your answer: 56 kg
